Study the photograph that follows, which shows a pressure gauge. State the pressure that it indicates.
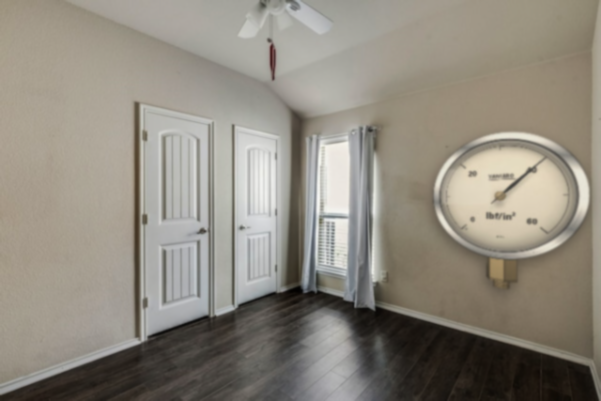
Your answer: 40 psi
